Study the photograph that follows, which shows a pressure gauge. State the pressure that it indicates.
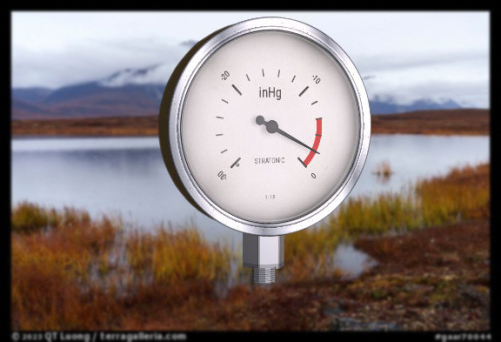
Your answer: -2 inHg
